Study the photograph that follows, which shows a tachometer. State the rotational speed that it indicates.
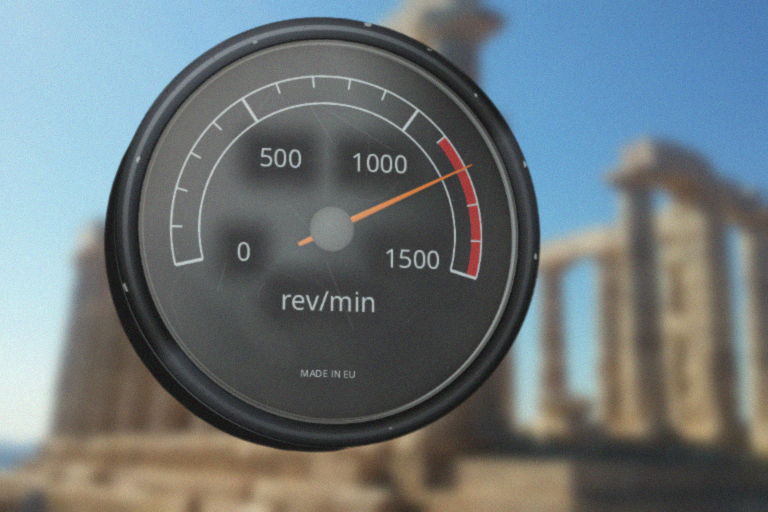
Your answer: 1200 rpm
